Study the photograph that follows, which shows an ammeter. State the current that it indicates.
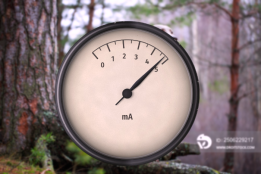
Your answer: 4.75 mA
